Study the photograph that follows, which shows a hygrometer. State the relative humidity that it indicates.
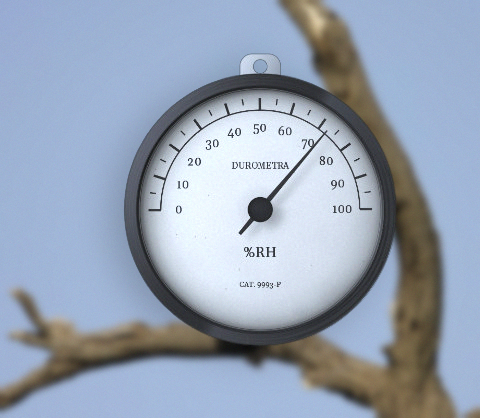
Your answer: 72.5 %
